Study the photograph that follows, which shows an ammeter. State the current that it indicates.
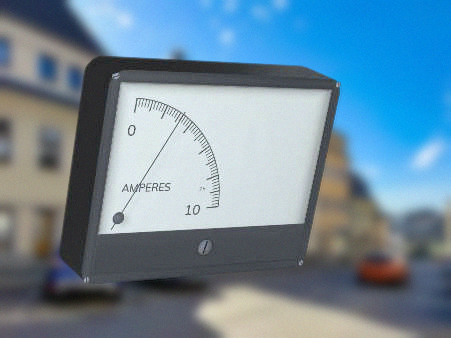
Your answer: 3 A
